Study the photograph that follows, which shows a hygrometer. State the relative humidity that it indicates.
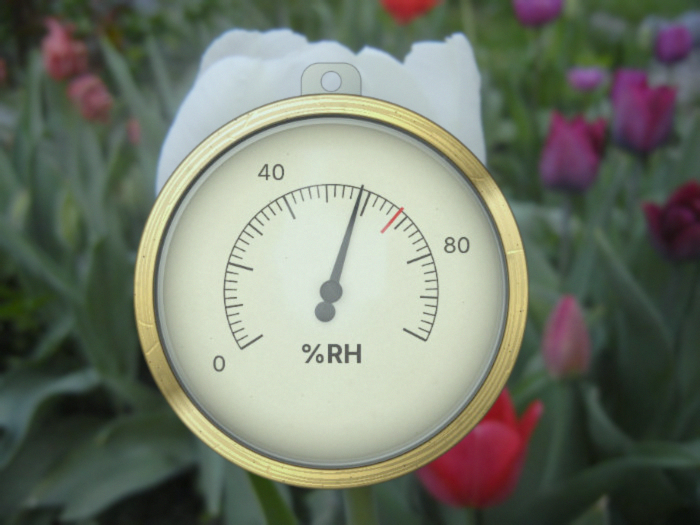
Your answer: 58 %
